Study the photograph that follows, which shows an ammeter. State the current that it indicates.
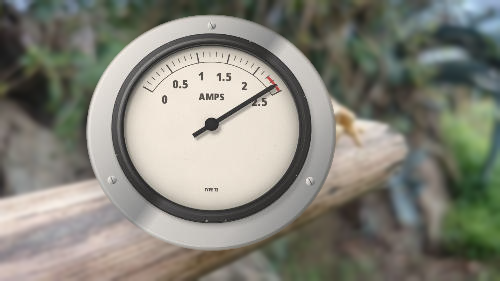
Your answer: 2.4 A
